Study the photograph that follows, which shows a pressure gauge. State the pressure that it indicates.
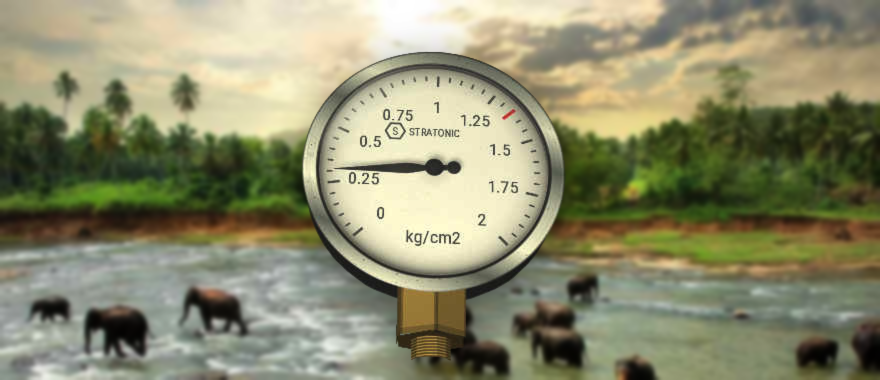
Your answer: 0.3 kg/cm²
